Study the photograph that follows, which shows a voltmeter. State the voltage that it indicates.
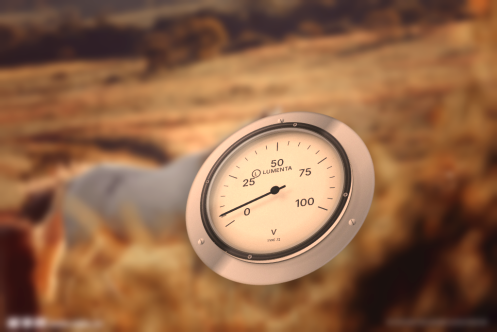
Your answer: 5 V
